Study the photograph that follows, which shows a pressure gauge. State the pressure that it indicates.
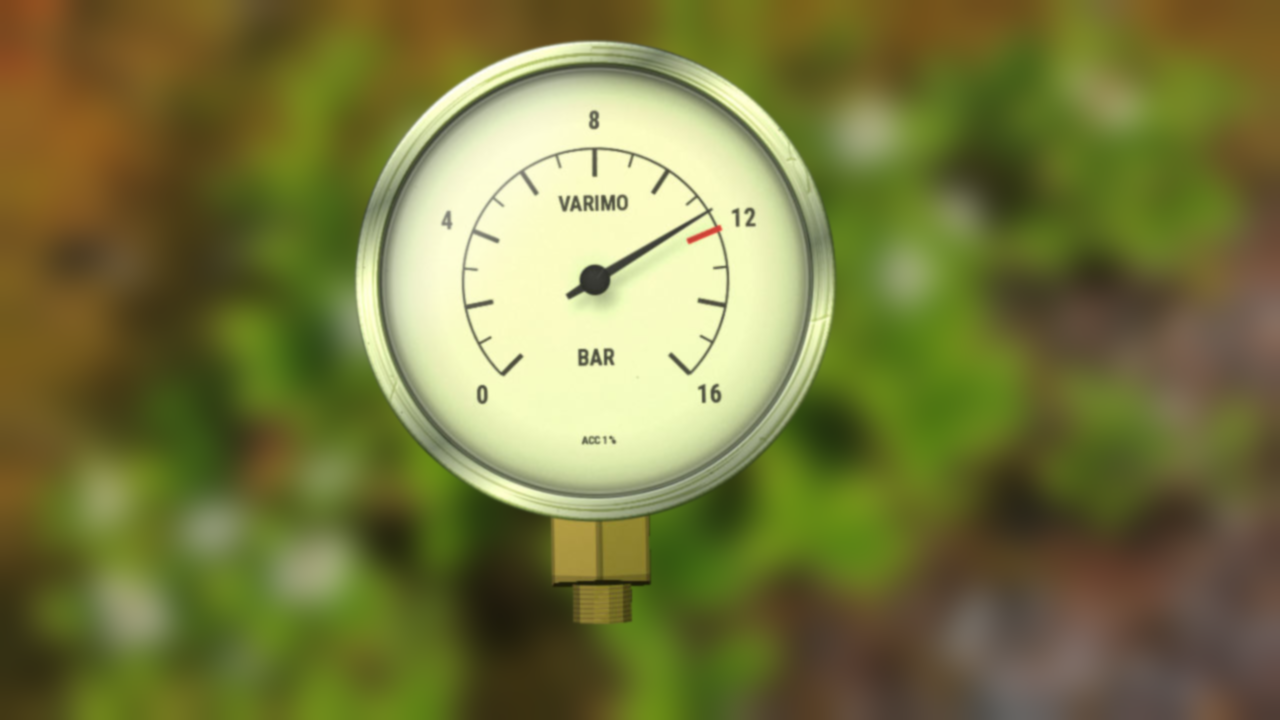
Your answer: 11.5 bar
